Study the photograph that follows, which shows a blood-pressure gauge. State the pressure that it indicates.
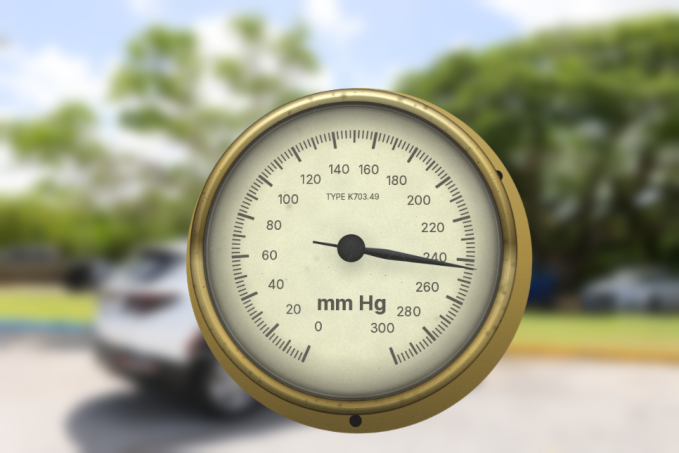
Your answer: 244 mmHg
